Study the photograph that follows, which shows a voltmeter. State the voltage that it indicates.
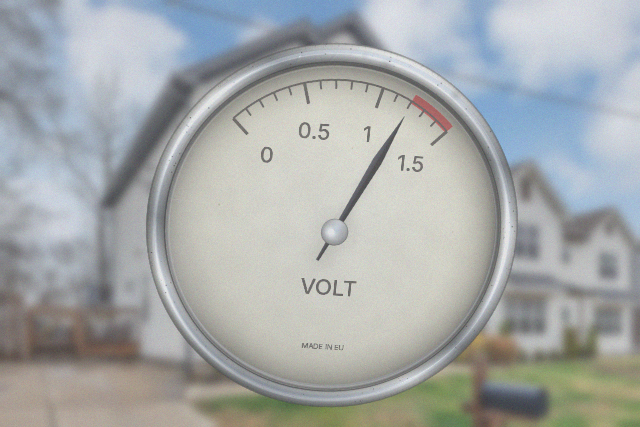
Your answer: 1.2 V
